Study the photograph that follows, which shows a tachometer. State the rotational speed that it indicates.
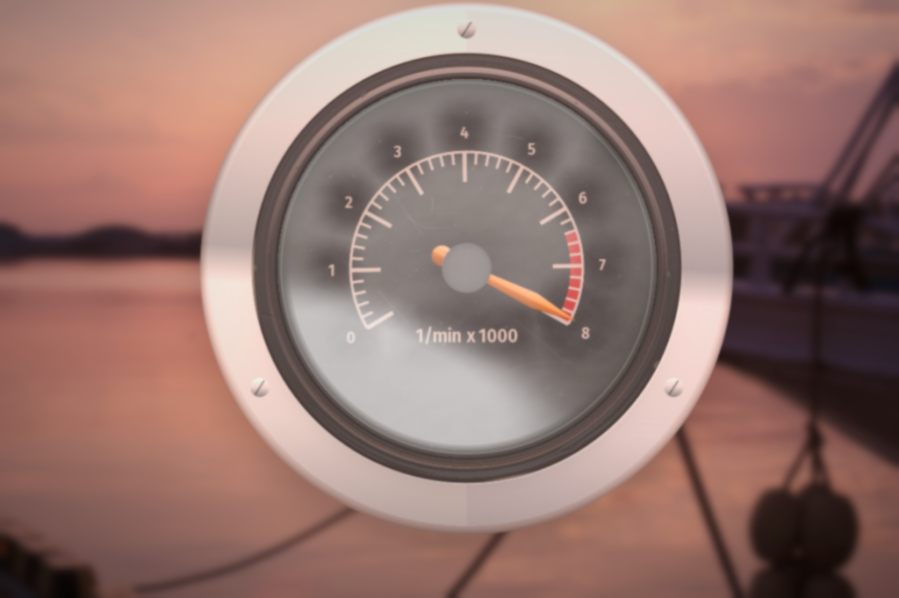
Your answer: 7900 rpm
